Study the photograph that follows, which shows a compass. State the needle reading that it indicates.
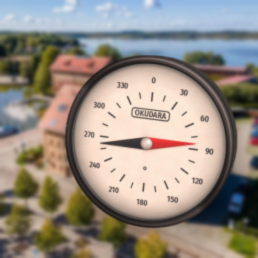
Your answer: 82.5 °
